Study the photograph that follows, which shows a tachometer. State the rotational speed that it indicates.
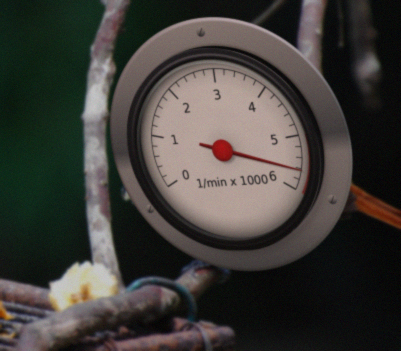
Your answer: 5600 rpm
